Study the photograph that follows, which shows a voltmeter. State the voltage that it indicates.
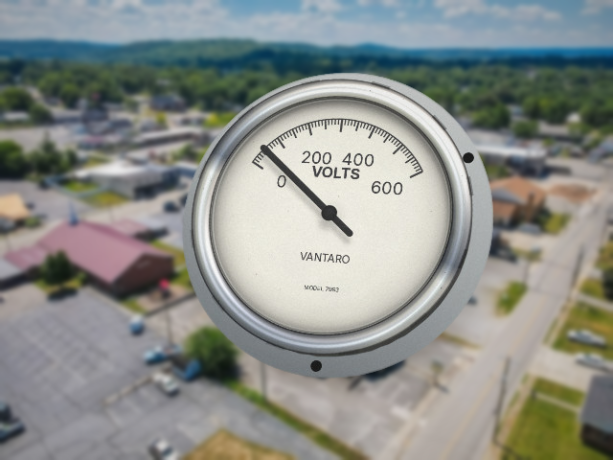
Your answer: 50 V
